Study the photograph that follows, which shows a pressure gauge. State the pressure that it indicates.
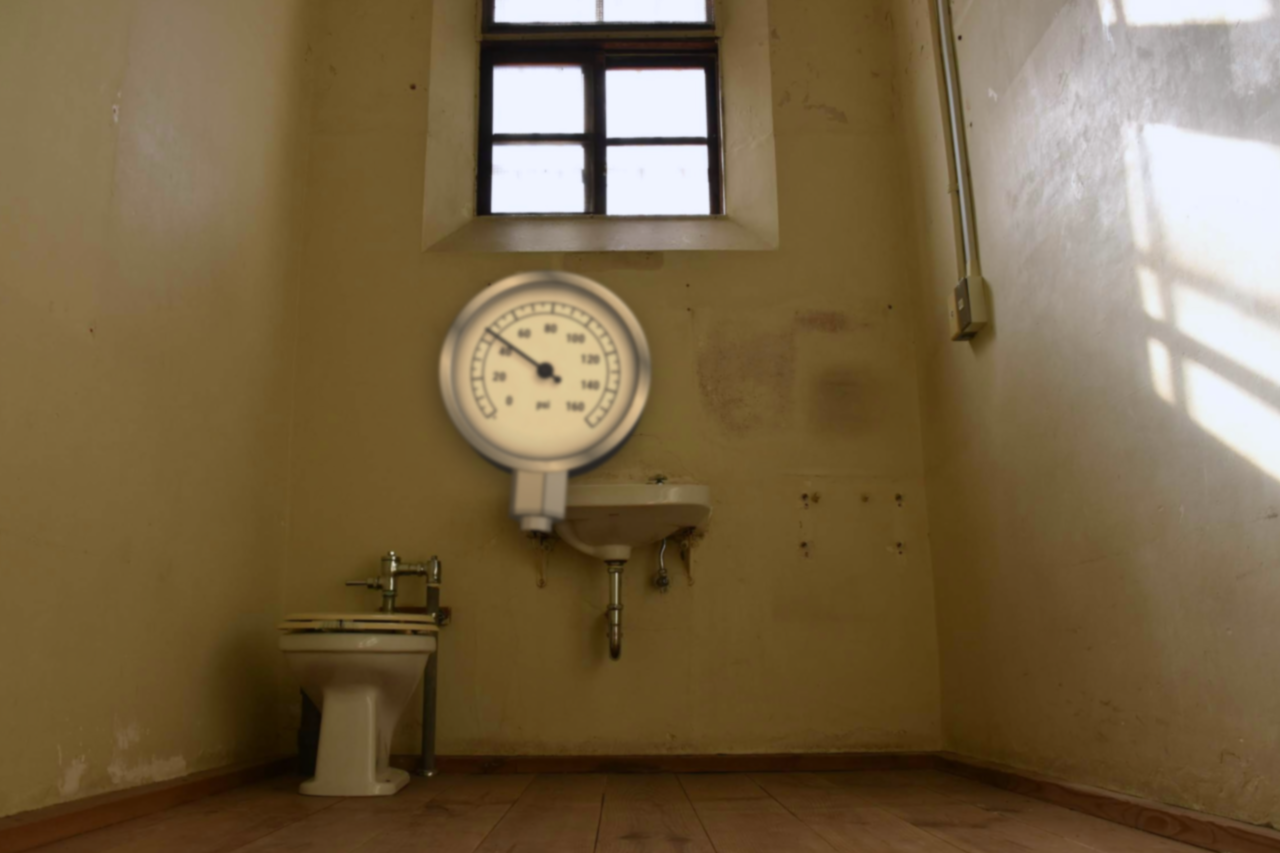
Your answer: 45 psi
